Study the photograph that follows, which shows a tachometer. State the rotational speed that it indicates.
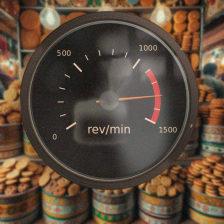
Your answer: 1300 rpm
